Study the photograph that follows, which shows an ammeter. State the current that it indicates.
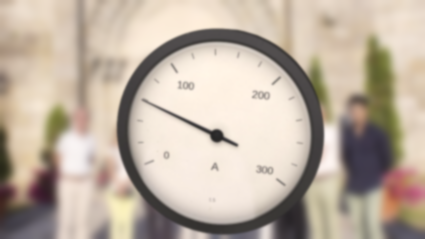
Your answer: 60 A
